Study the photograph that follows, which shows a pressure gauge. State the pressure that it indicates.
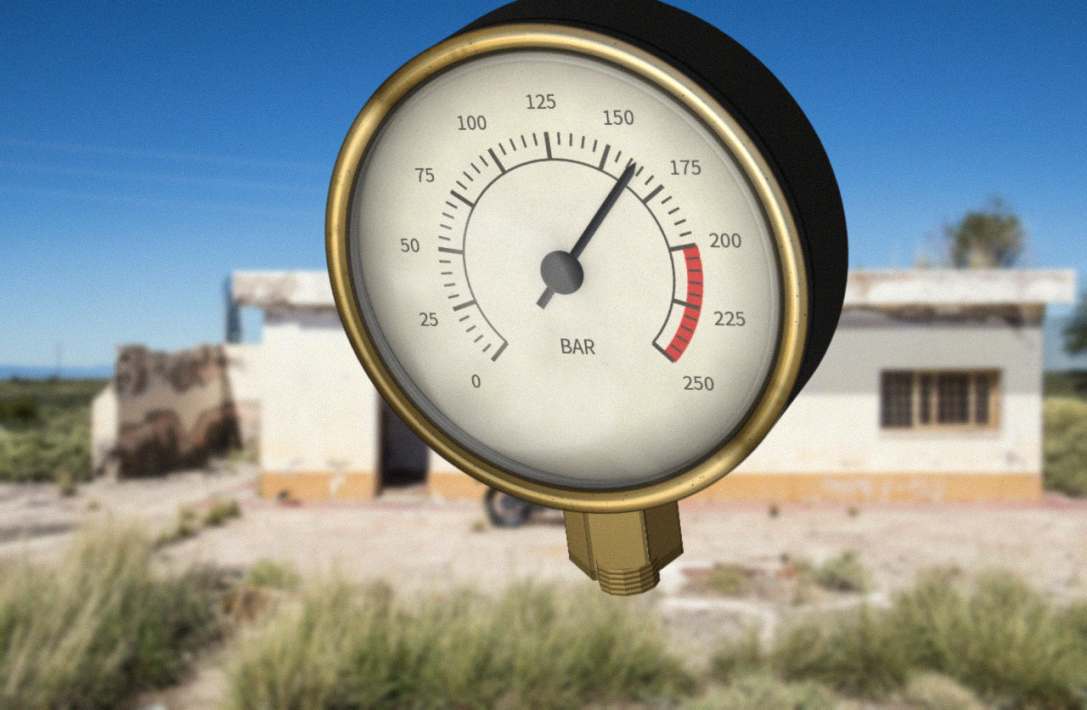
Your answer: 162.5 bar
